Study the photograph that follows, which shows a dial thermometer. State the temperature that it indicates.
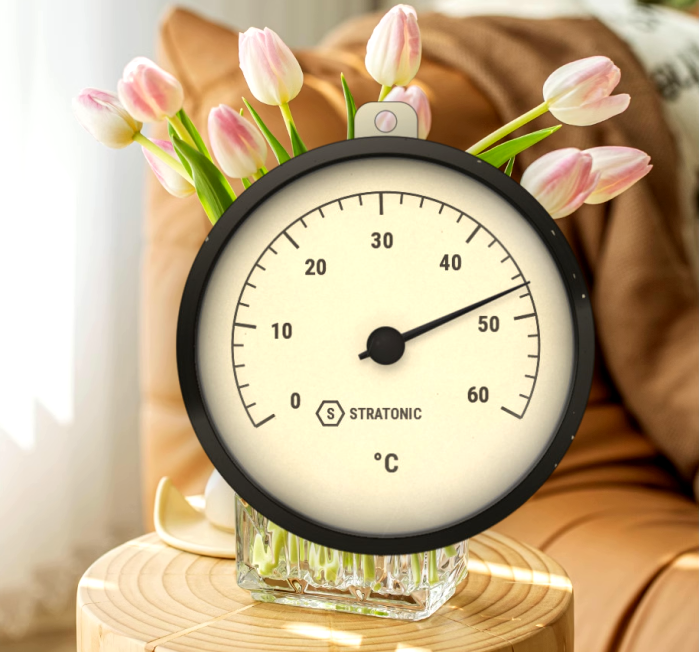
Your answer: 47 °C
